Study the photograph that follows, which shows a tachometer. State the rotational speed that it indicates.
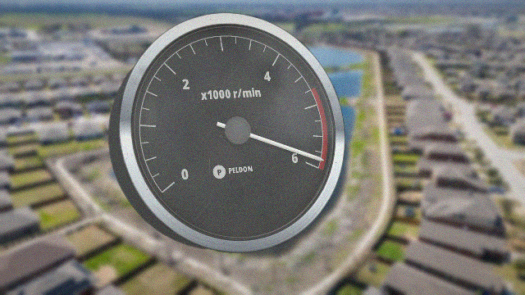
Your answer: 5875 rpm
